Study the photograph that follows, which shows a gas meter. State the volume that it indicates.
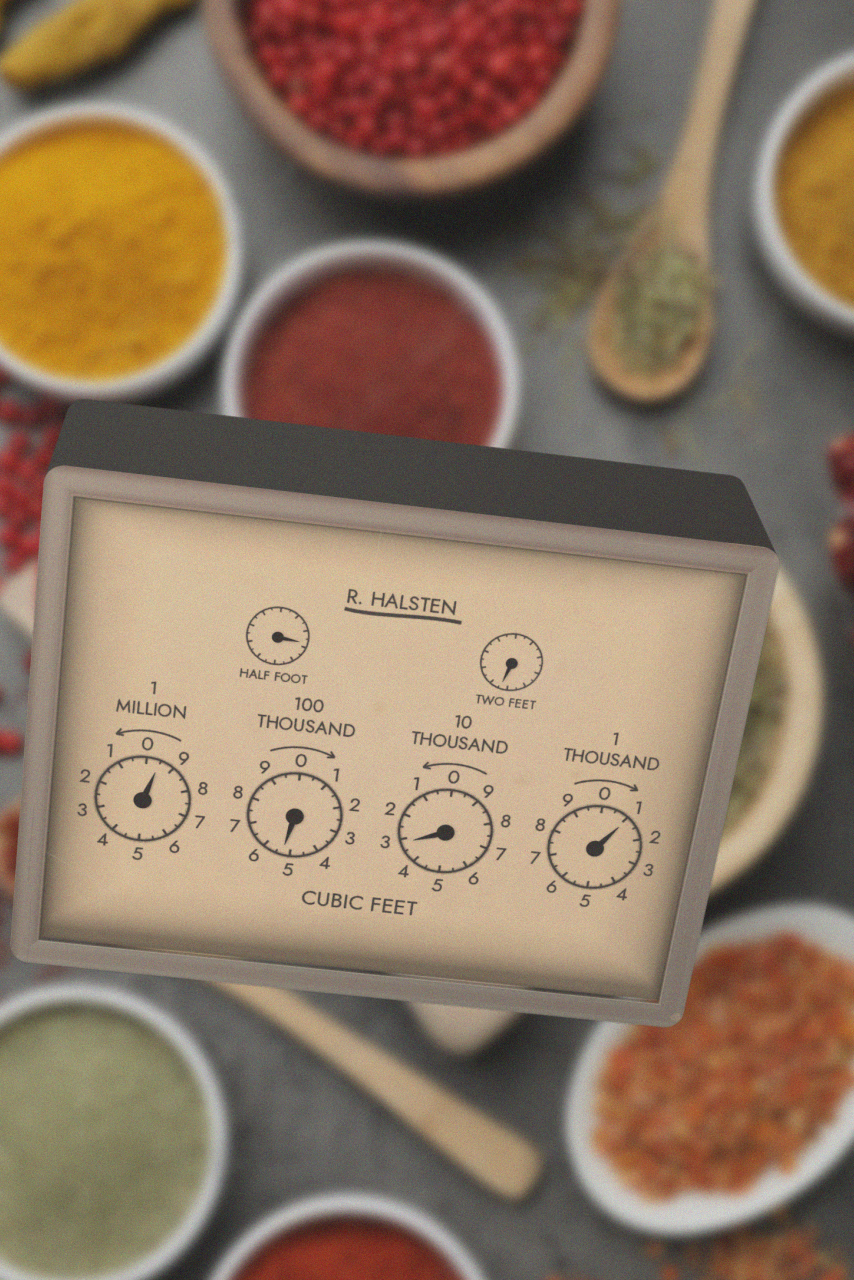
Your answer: 953100 ft³
